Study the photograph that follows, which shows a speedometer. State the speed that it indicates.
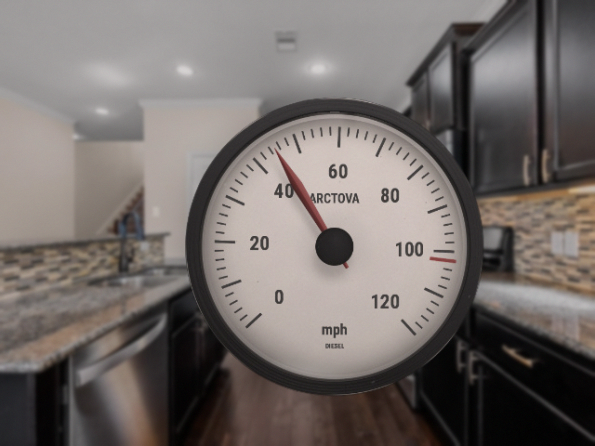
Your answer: 45 mph
